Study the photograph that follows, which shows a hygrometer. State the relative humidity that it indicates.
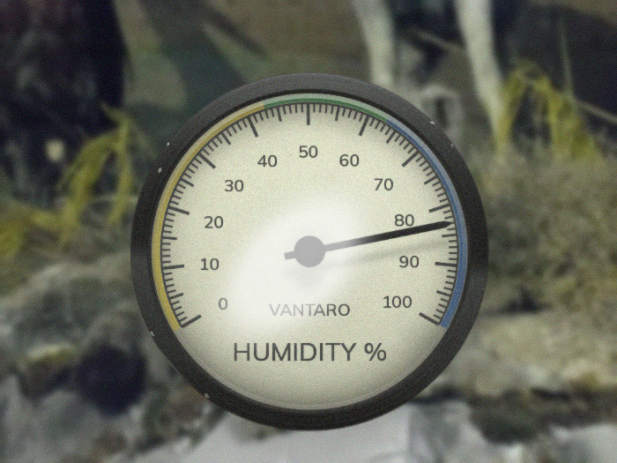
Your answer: 83 %
